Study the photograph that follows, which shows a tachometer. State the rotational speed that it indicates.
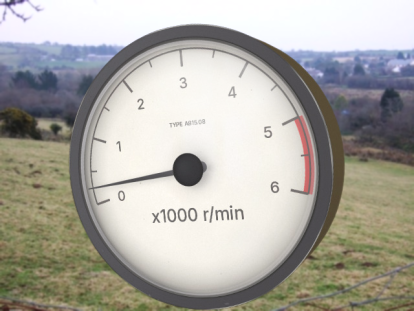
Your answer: 250 rpm
